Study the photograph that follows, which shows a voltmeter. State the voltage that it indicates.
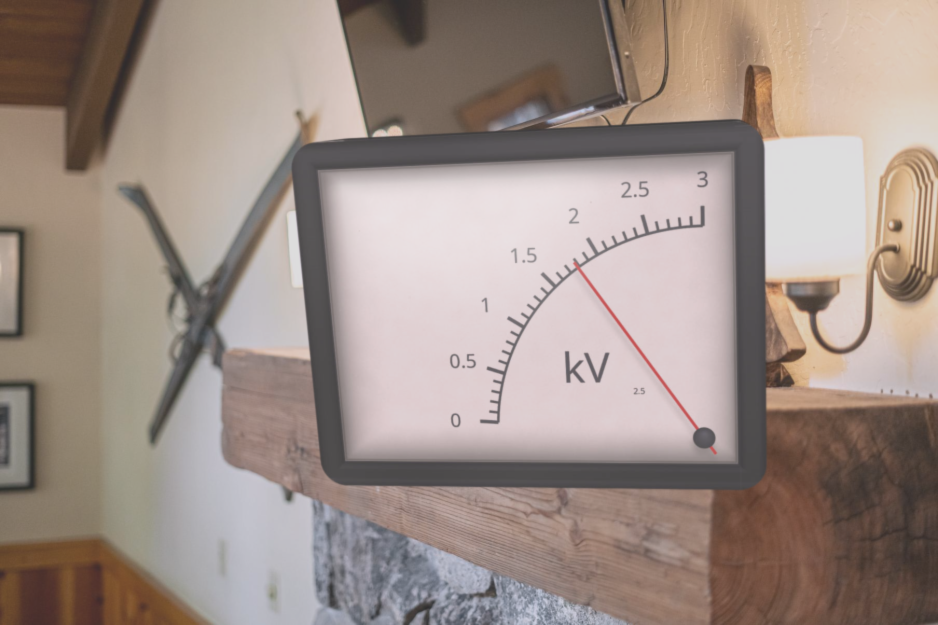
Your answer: 1.8 kV
